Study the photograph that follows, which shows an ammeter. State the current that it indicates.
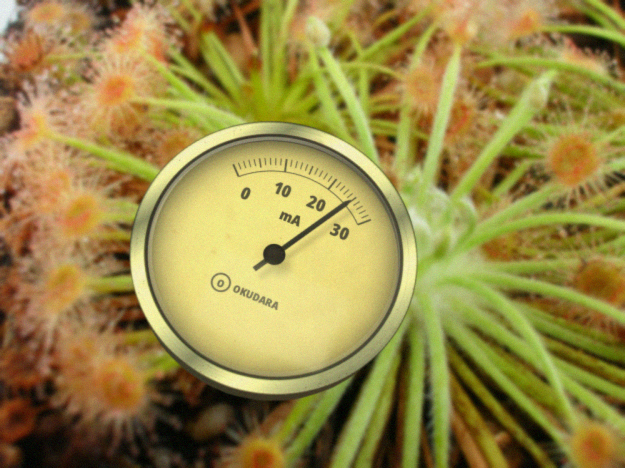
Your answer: 25 mA
